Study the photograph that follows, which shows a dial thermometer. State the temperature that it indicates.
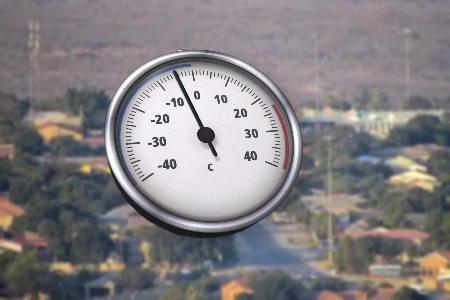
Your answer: -5 °C
